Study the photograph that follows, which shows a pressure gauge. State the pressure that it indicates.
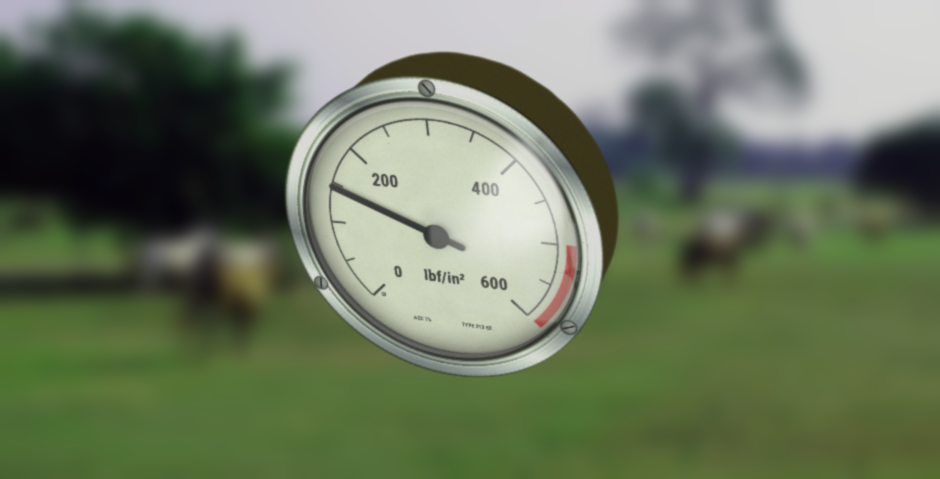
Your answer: 150 psi
